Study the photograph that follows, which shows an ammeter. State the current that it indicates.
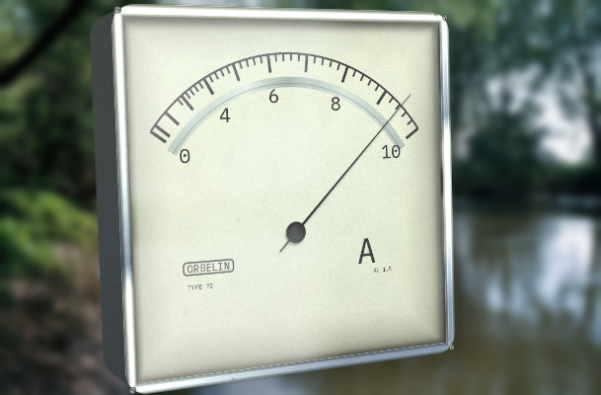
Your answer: 9.4 A
